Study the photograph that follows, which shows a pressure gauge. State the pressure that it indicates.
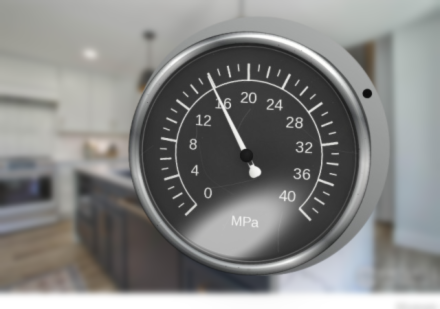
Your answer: 16 MPa
